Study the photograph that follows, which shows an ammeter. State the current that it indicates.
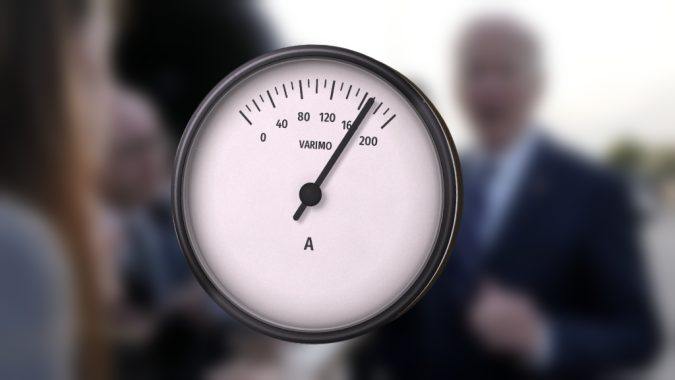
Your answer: 170 A
